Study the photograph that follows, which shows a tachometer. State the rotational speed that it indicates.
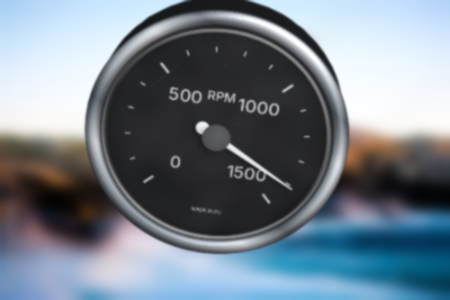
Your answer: 1400 rpm
